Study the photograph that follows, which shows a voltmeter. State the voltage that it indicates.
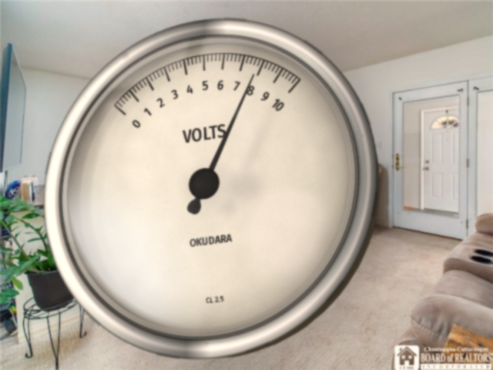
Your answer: 8 V
